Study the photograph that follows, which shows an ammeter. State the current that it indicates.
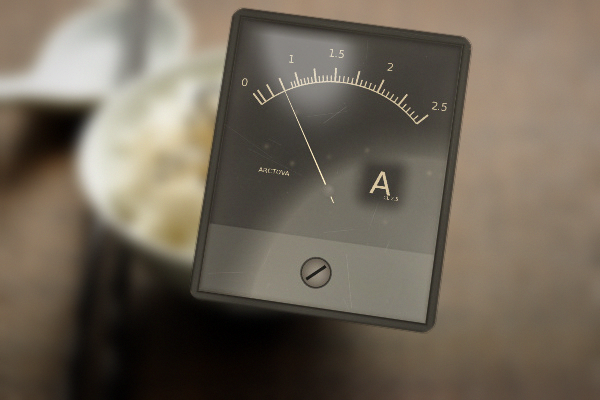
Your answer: 0.75 A
